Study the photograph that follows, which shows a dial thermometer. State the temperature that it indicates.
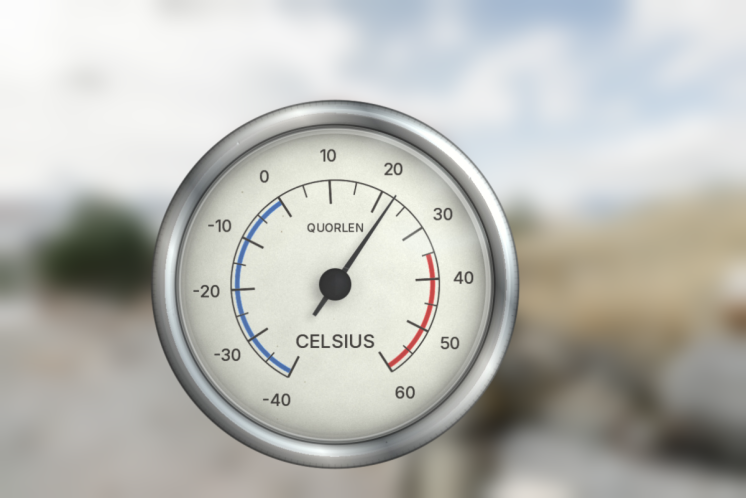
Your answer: 22.5 °C
